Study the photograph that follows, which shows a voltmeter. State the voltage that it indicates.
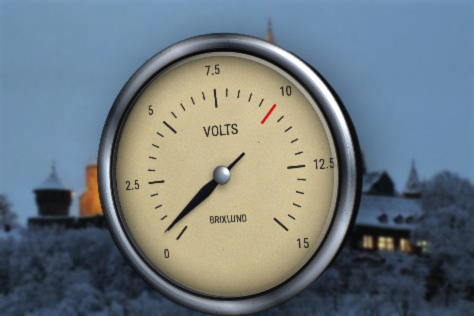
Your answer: 0.5 V
